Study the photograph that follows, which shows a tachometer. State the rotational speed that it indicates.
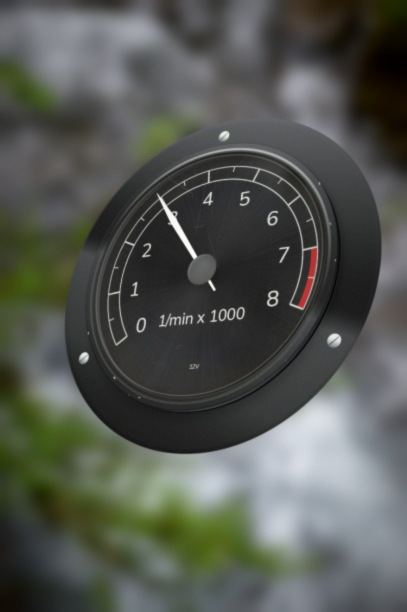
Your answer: 3000 rpm
